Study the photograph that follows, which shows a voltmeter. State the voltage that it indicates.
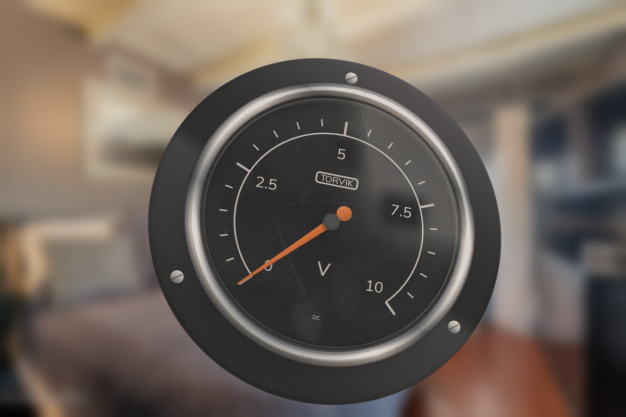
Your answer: 0 V
